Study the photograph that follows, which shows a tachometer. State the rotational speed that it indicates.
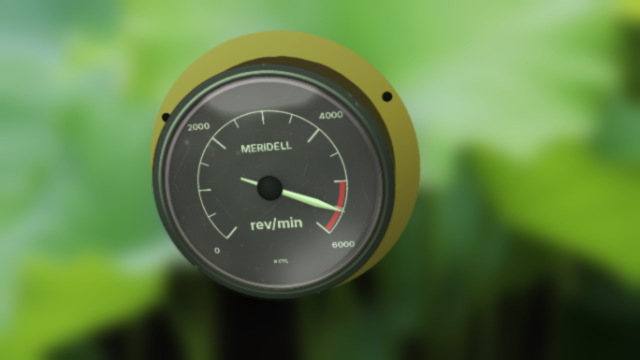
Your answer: 5500 rpm
